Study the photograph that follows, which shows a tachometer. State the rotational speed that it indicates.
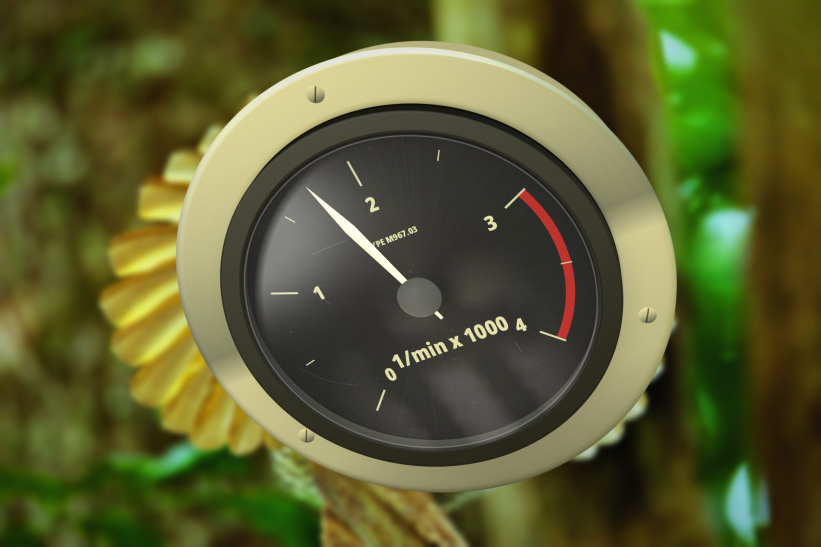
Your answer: 1750 rpm
